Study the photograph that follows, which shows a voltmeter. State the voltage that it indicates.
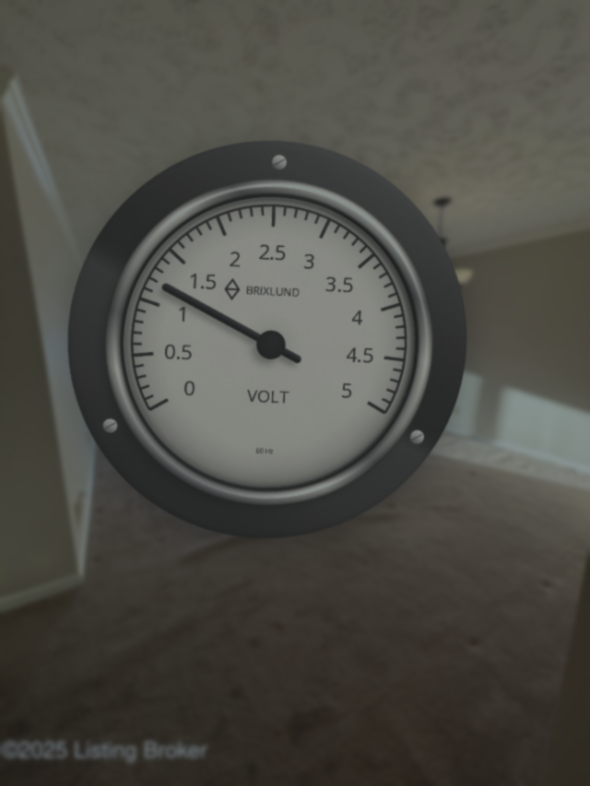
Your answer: 1.2 V
